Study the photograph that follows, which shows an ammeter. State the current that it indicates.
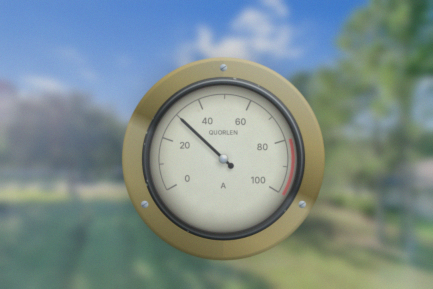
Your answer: 30 A
